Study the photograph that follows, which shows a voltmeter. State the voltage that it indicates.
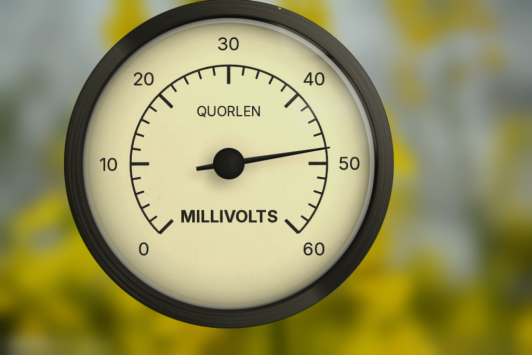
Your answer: 48 mV
